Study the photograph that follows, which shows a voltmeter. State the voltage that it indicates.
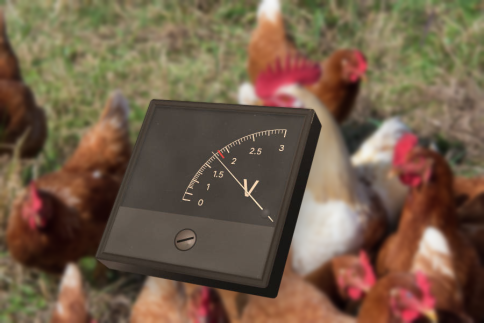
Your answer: 1.75 V
